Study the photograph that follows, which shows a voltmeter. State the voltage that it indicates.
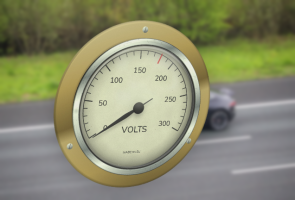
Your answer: 0 V
